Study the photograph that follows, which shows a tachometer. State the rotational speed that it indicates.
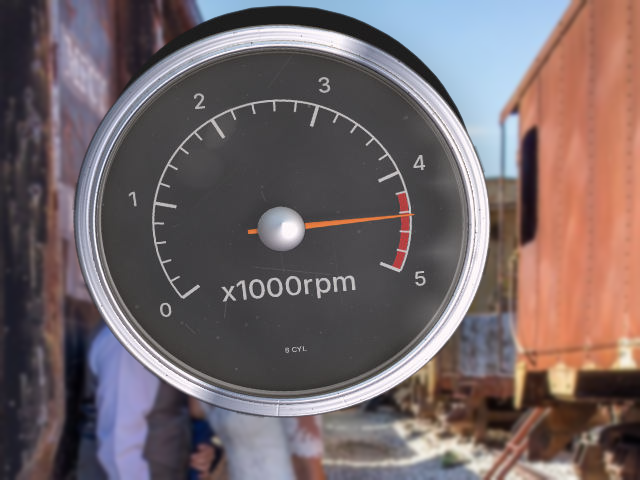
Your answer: 4400 rpm
